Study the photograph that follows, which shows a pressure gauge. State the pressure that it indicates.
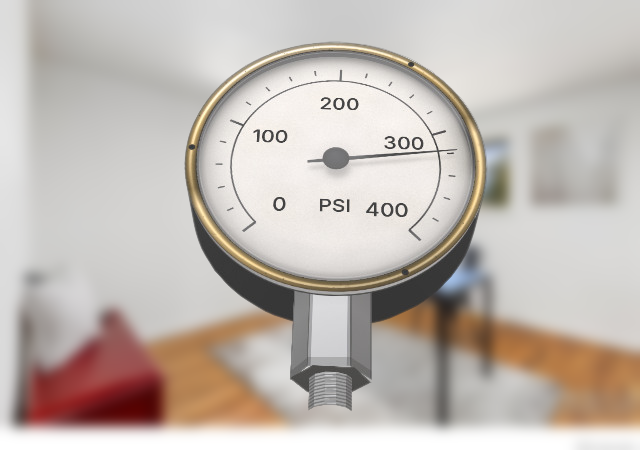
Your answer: 320 psi
